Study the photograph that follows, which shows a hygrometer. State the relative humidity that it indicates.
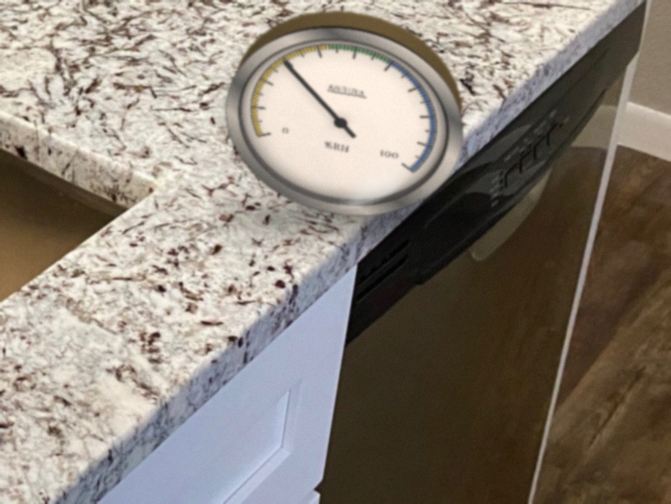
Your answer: 30 %
